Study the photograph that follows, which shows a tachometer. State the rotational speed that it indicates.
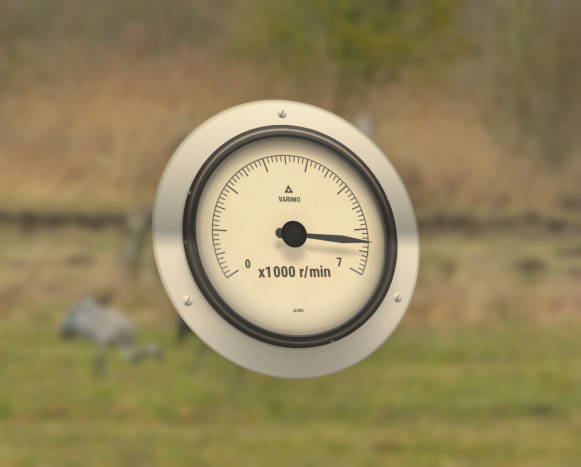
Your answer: 6300 rpm
